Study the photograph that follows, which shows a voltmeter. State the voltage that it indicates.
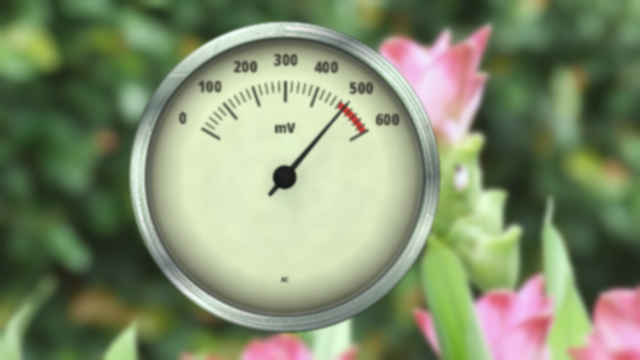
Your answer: 500 mV
